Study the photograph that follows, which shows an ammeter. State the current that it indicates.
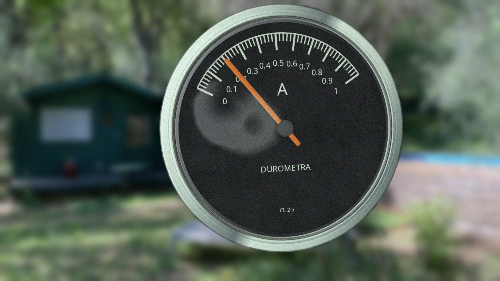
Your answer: 0.2 A
